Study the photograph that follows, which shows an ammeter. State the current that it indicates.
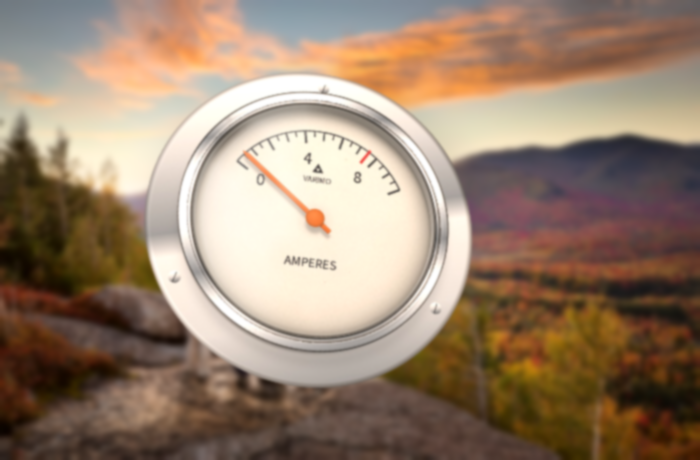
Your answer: 0.5 A
